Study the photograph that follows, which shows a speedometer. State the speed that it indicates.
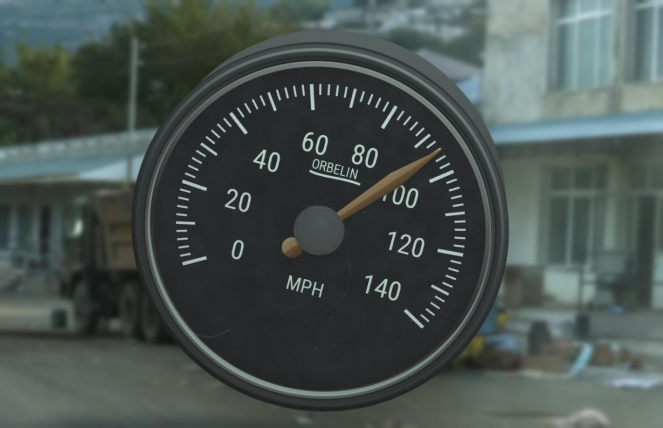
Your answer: 94 mph
